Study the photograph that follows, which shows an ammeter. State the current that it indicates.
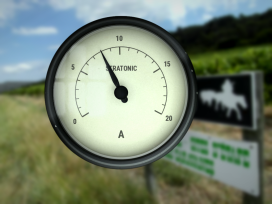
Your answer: 8 A
